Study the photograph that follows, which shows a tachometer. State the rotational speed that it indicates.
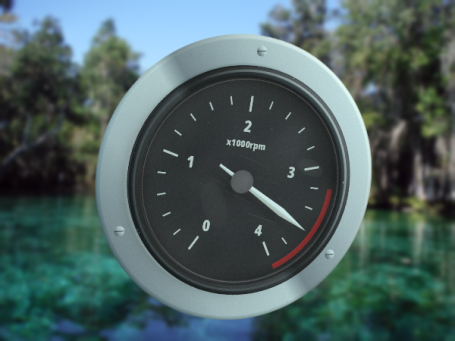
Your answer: 3600 rpm
